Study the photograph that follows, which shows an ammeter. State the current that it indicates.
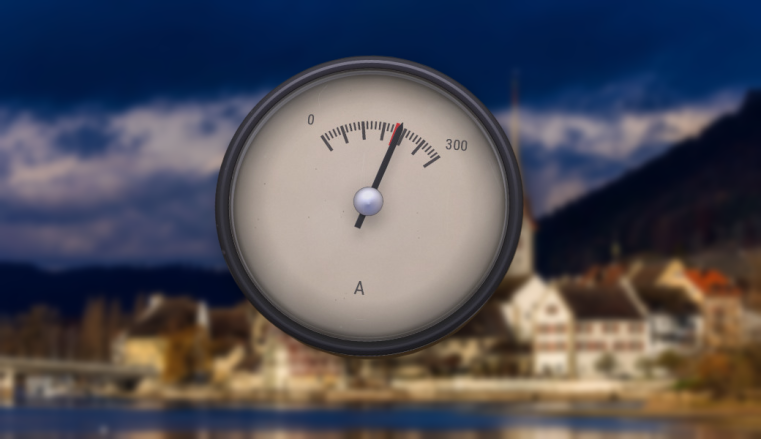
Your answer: 190 A
